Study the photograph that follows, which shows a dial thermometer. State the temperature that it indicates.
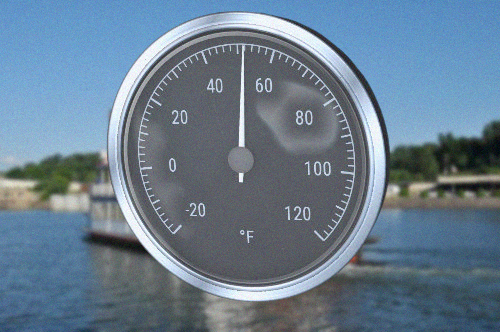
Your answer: 52 °F
